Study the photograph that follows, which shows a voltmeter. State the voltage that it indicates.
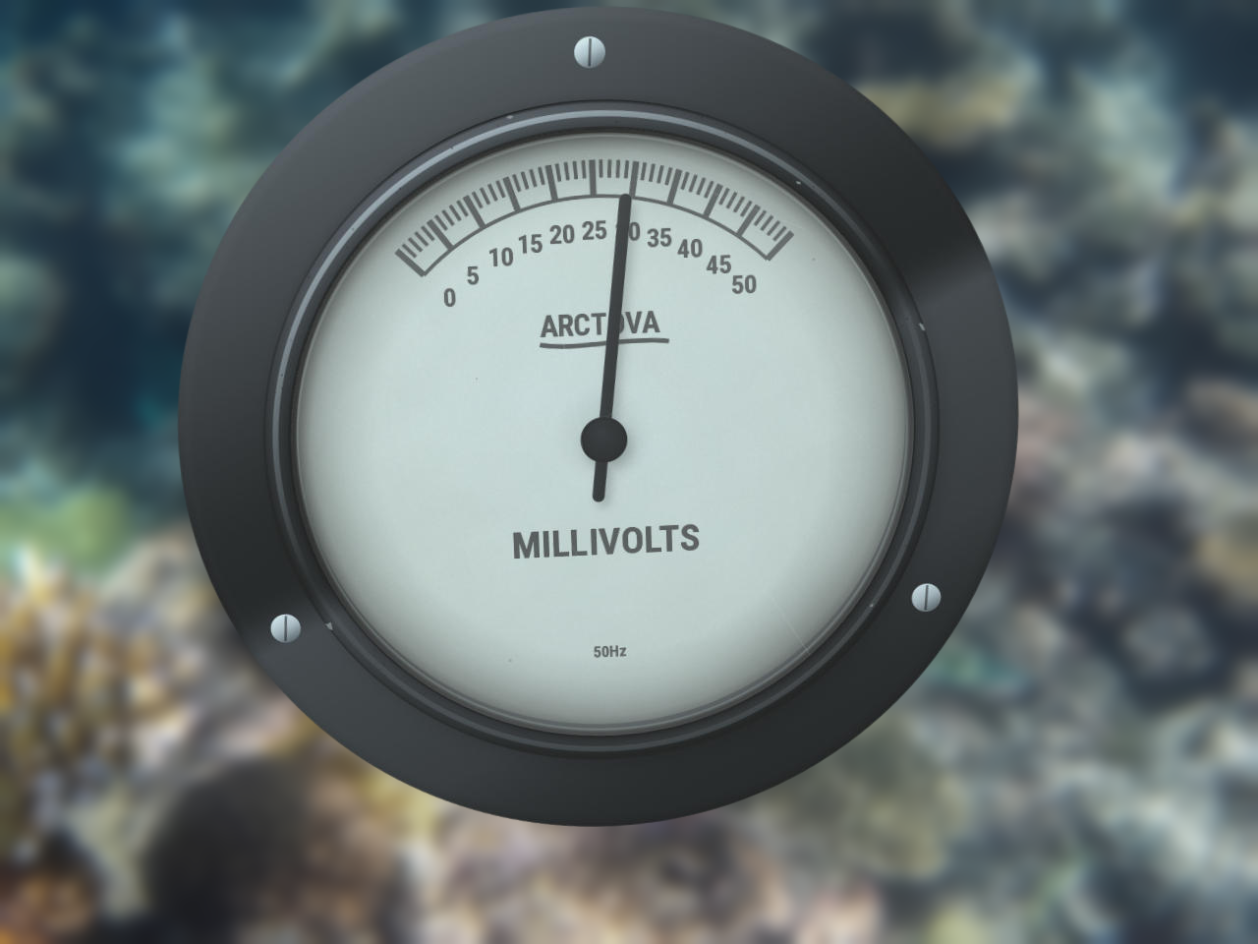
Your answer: 29 mV
